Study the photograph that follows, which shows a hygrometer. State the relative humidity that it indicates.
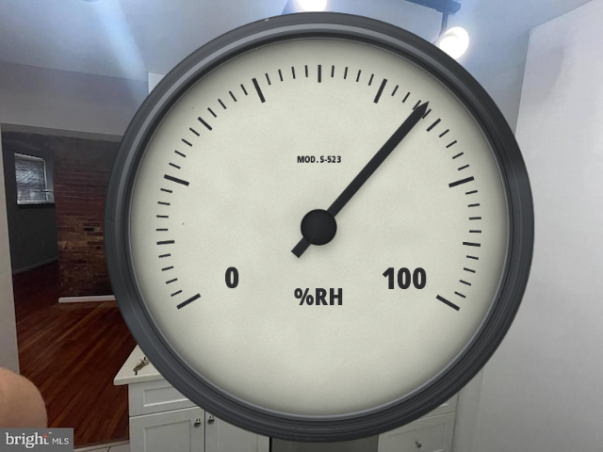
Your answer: 67 %
